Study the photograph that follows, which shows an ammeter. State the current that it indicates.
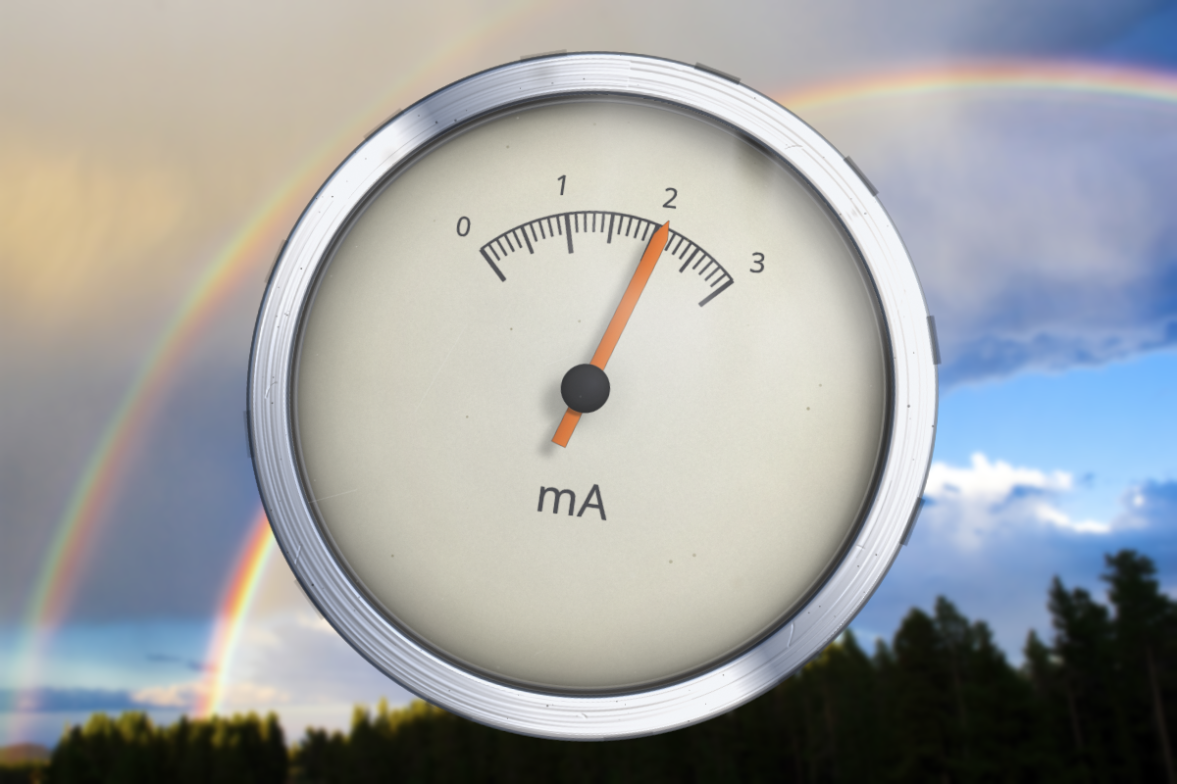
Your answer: 2.1 mA
